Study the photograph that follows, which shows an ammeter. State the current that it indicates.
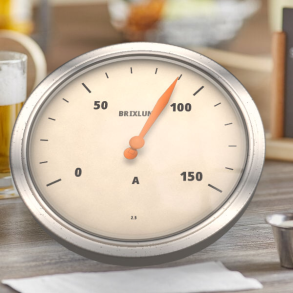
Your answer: 90 A
